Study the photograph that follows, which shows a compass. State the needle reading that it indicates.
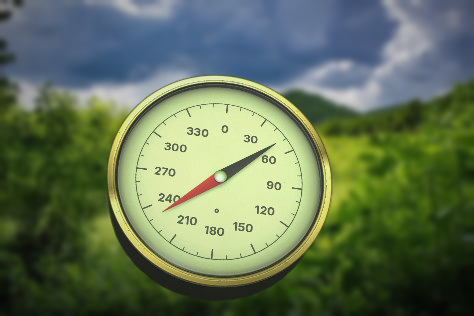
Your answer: 230 °
